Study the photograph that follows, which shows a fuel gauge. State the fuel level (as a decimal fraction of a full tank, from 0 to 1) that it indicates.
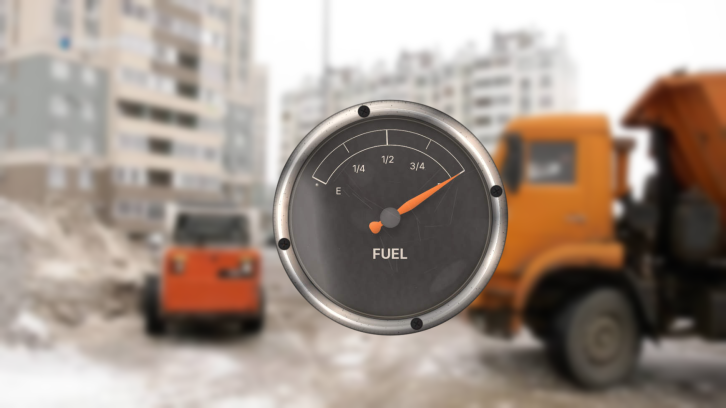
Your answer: 1
